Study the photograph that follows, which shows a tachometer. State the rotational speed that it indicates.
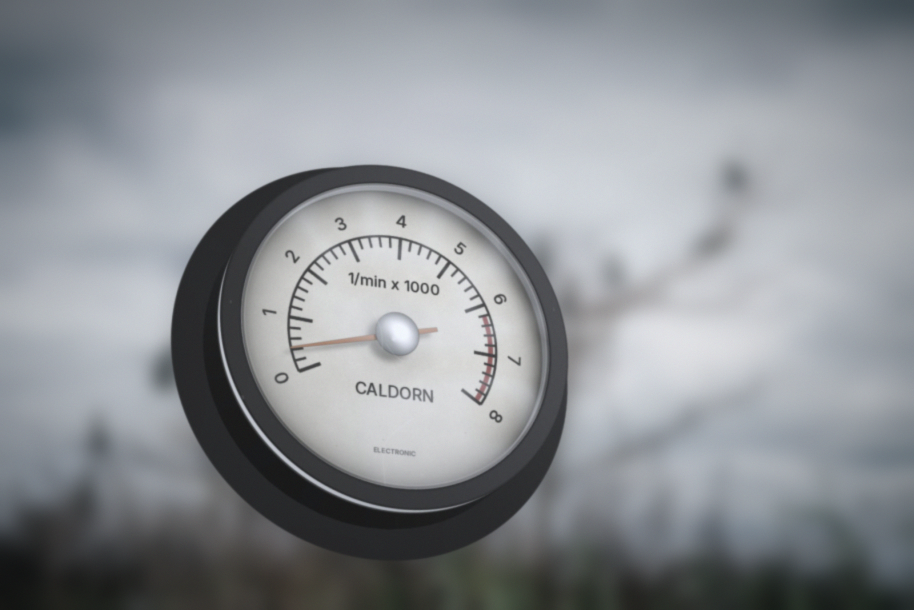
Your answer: 400 rpm
